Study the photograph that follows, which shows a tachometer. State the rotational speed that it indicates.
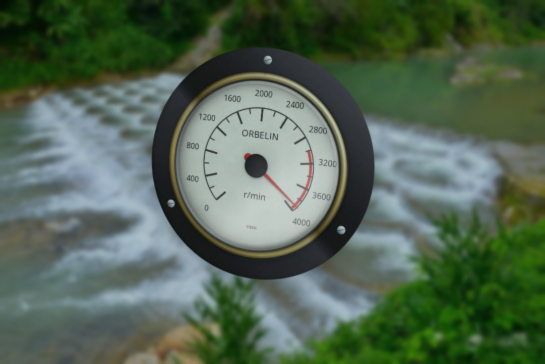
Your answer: 3900 rpm
